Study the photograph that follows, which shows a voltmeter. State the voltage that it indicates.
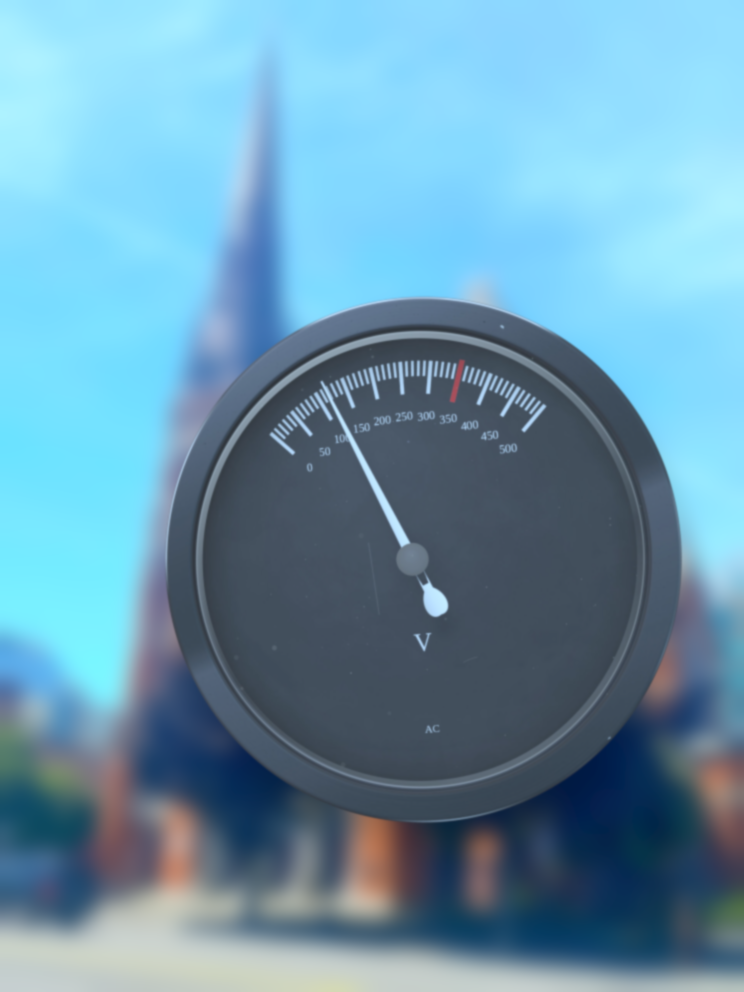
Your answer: 120 V
